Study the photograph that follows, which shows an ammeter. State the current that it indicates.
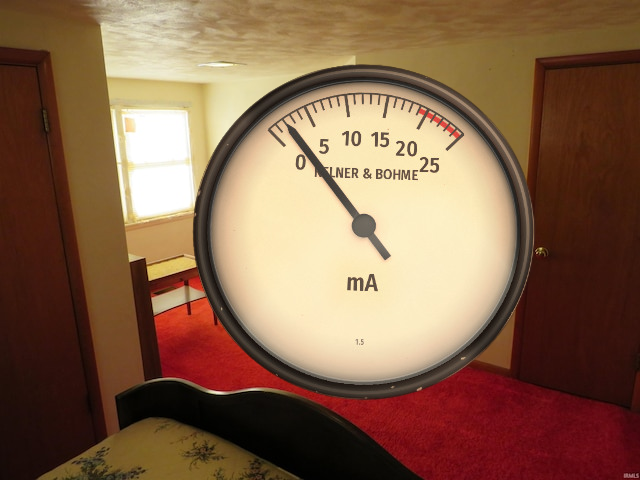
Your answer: 2 mA
